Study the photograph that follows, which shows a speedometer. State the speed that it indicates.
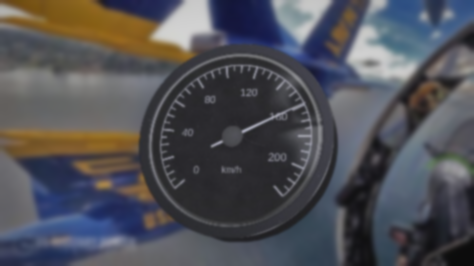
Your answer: 160 km/h
